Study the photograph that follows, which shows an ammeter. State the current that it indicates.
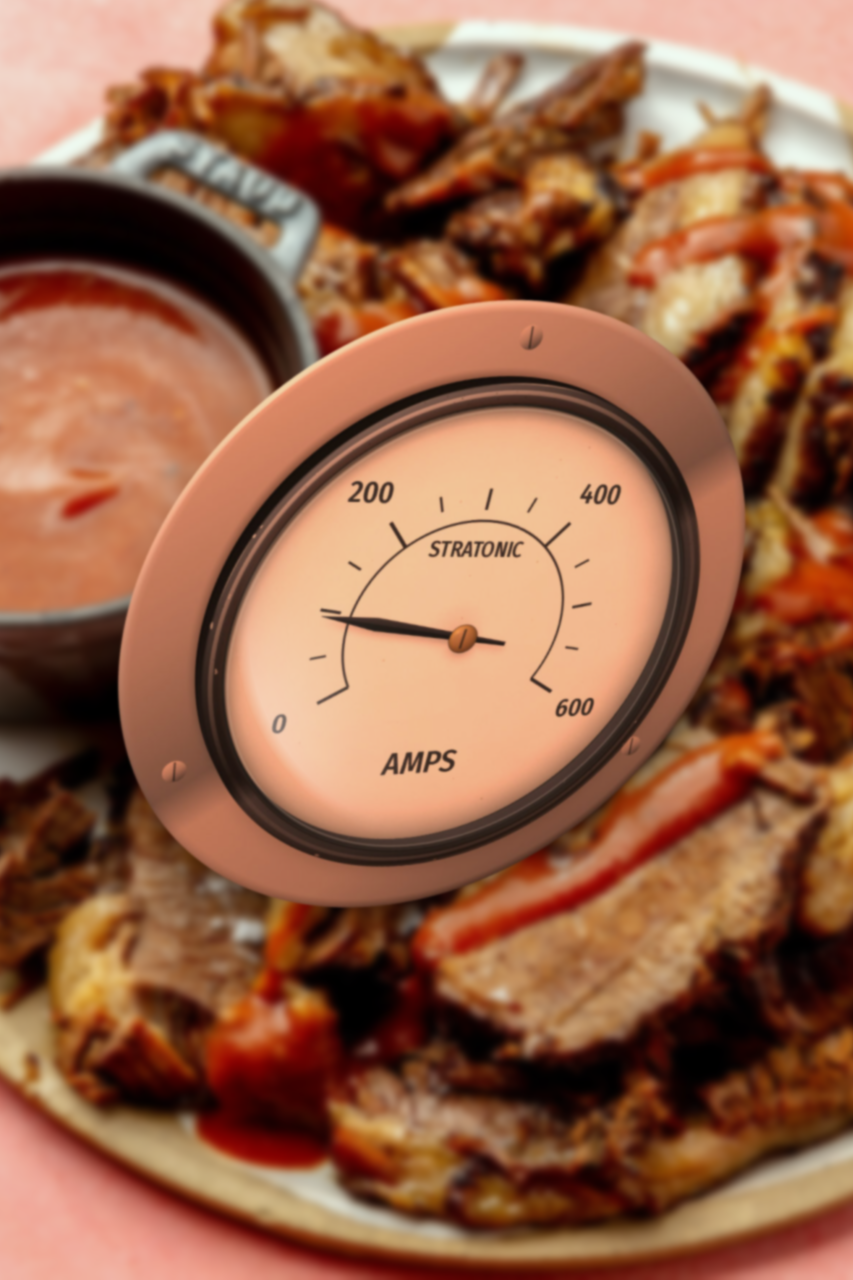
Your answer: 100 A
